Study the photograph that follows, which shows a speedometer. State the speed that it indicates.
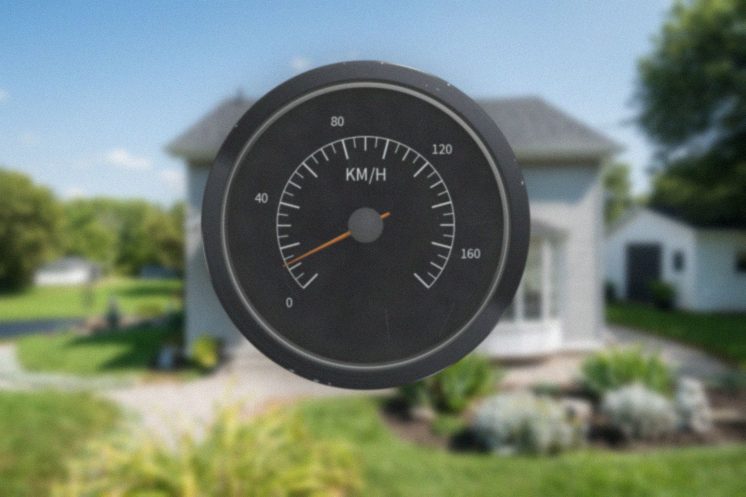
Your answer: 12.5 km/h
